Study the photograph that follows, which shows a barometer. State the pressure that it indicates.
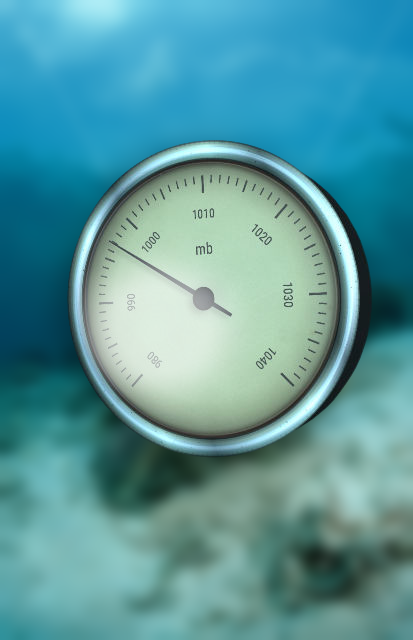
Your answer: 997 mbar
